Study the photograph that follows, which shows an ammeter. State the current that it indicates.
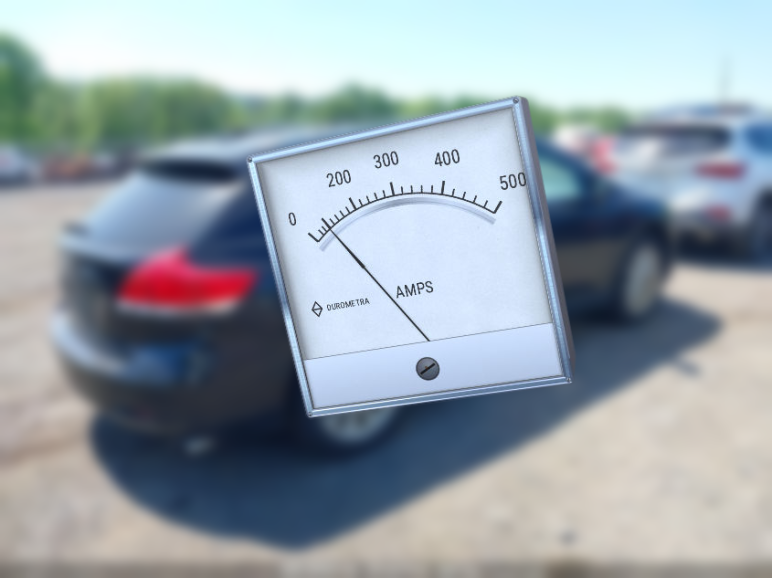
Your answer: 100 A
